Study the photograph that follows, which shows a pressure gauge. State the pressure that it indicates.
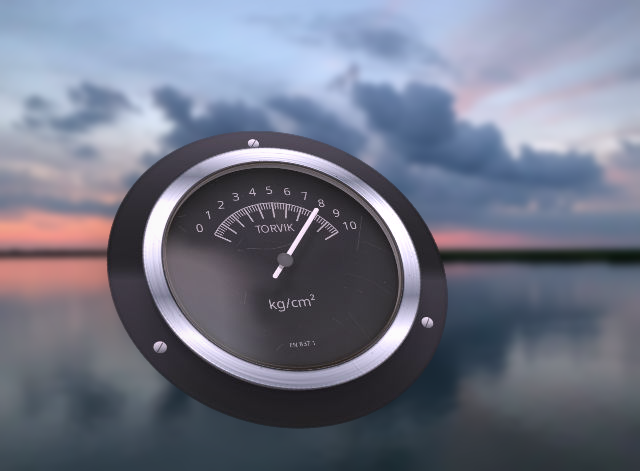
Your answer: 8 kg/cm²
